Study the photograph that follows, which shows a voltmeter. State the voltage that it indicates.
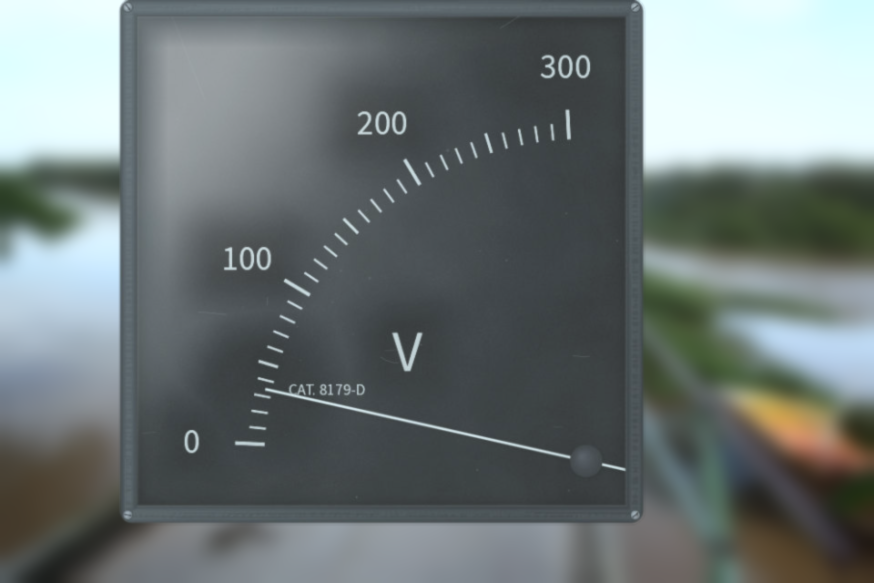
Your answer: 35 V
